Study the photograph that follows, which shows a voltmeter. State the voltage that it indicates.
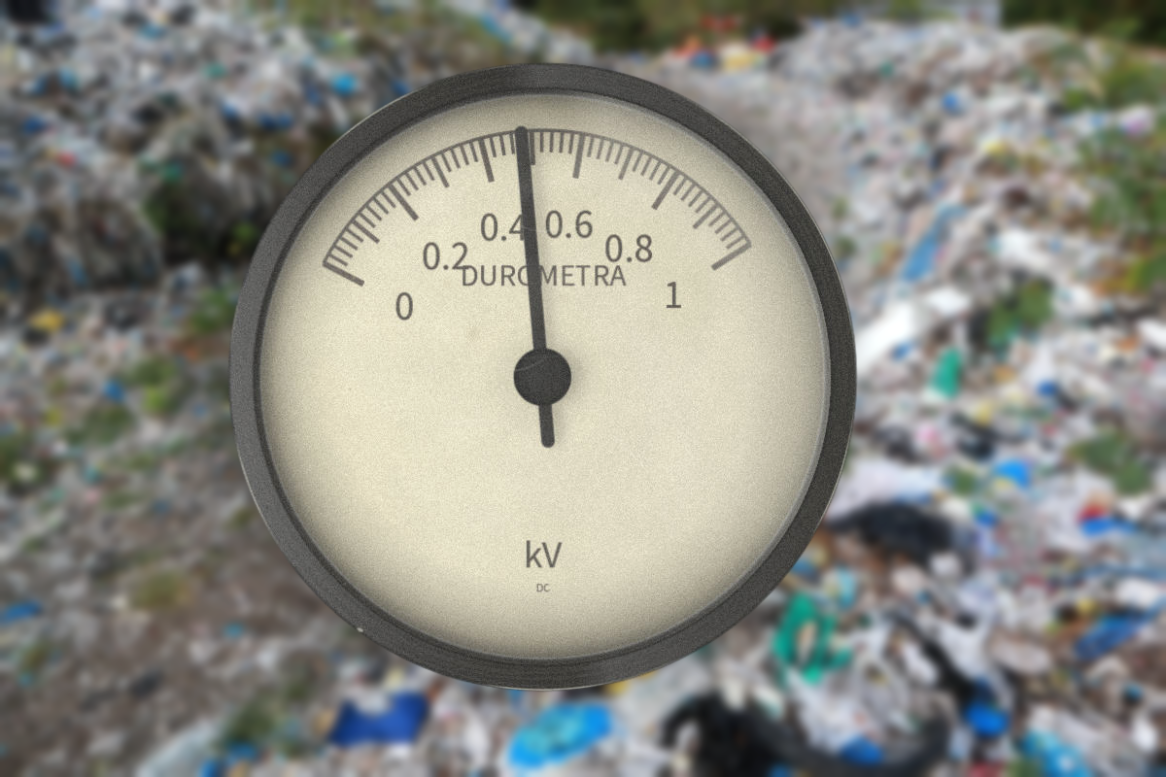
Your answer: 0.48 kV
